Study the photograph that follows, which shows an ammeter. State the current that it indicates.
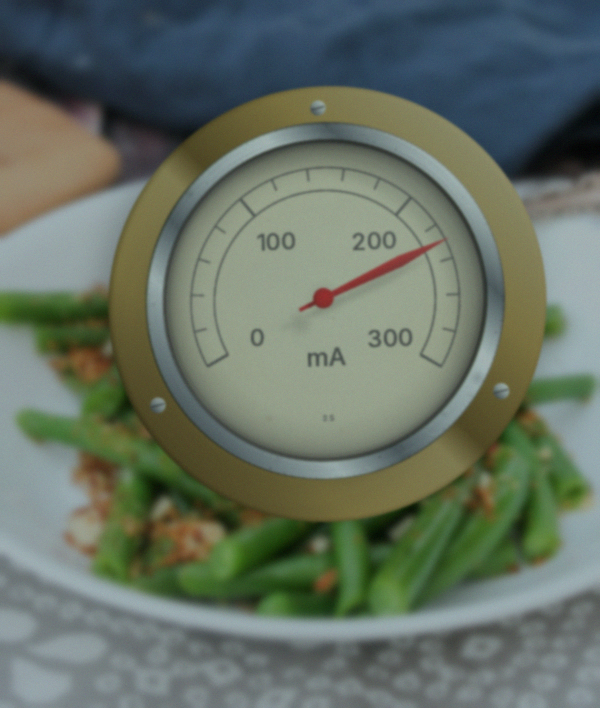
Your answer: 230 mA
